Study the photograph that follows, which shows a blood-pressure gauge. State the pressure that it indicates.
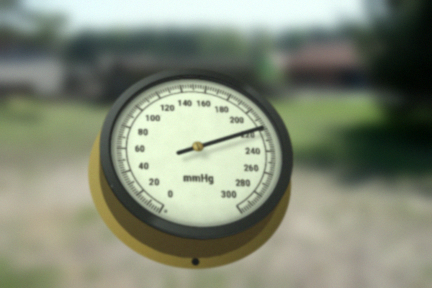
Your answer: 220 mmHg
